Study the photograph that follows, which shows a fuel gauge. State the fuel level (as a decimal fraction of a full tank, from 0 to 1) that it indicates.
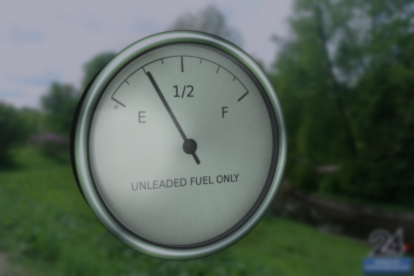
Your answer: 0.25
